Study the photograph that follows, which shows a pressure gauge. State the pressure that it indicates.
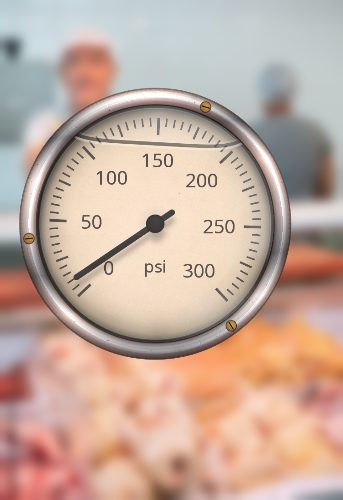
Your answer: 10 psi
